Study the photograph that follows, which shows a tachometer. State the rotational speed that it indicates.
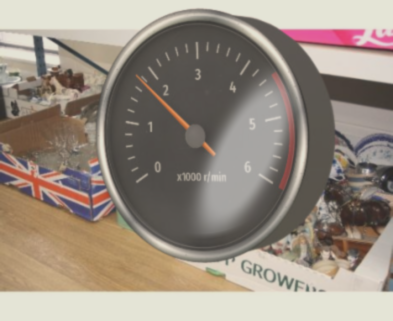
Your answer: 1800 rpm
